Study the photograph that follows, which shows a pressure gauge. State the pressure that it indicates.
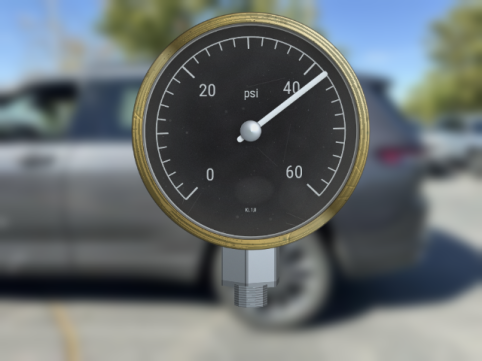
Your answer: 42 psi
